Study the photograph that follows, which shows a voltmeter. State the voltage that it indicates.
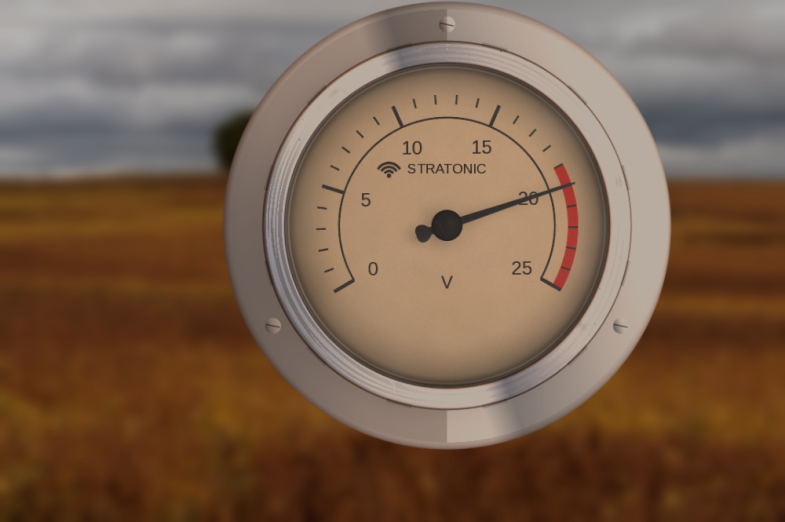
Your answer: 20 V
